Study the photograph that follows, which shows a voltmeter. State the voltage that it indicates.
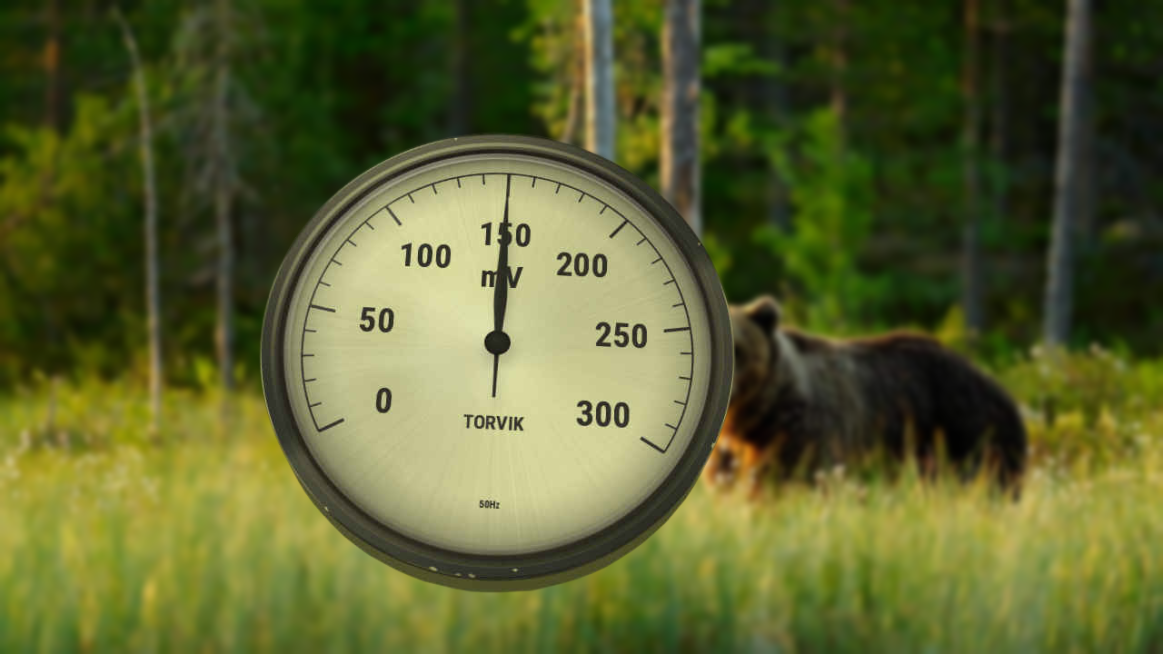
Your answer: 150 mV
